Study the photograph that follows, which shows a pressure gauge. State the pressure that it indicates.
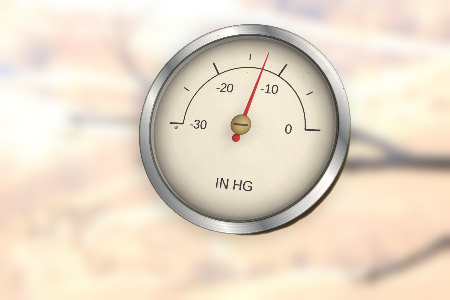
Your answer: -12.5 inHg
